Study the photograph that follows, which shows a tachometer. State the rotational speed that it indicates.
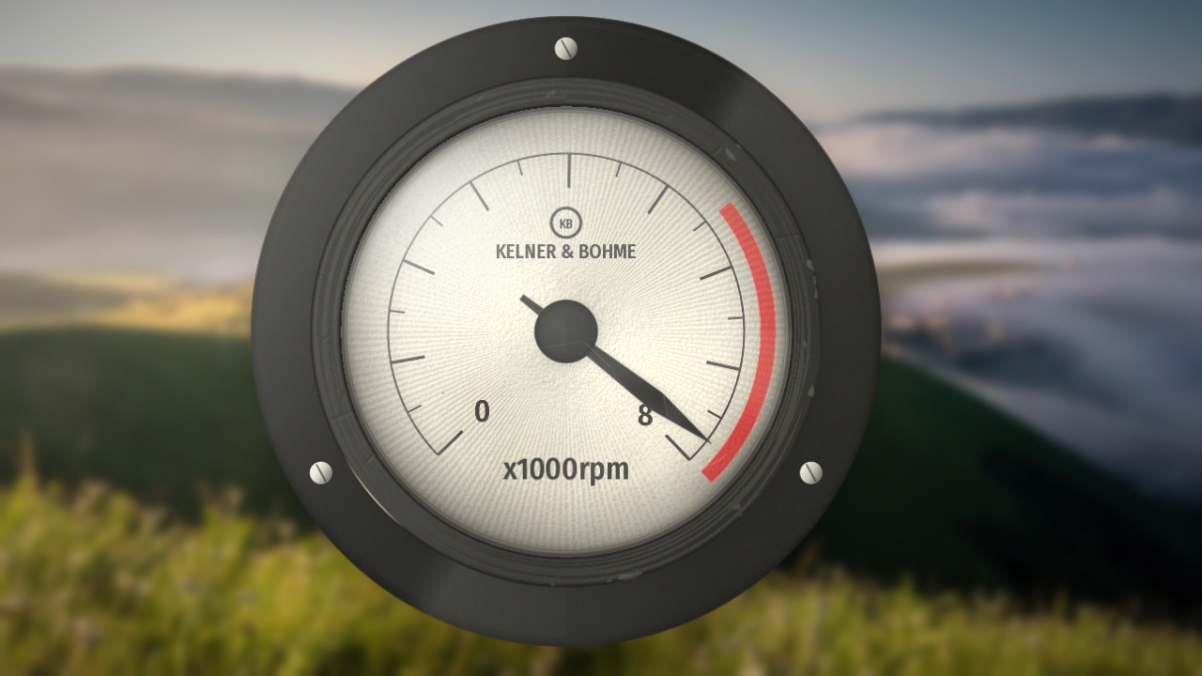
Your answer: 7750 rpm
